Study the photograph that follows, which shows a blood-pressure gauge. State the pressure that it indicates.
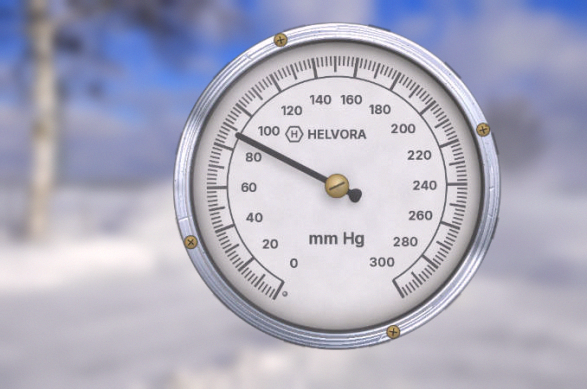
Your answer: 88 mmHg
